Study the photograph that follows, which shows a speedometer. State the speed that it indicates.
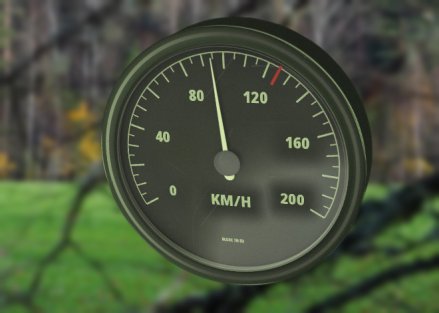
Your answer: 95 km/h
